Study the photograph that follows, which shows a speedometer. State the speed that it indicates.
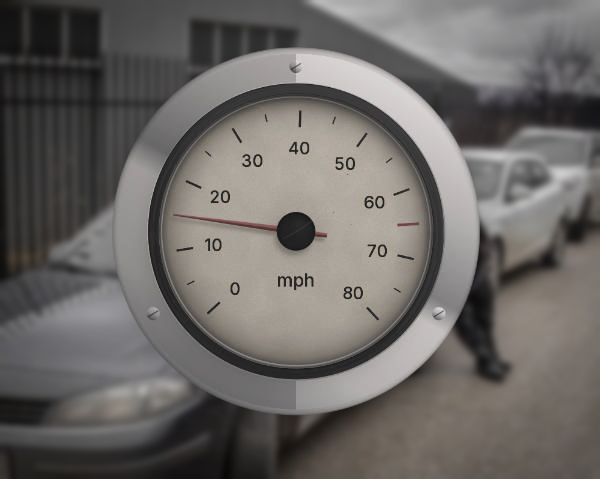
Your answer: 15 mph
